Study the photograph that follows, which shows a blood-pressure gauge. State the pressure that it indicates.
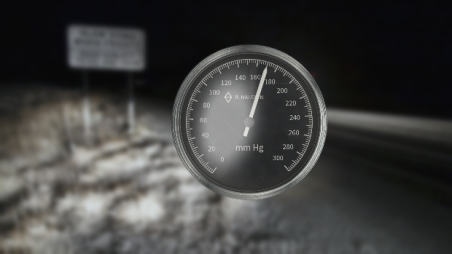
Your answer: 170 mmHg
